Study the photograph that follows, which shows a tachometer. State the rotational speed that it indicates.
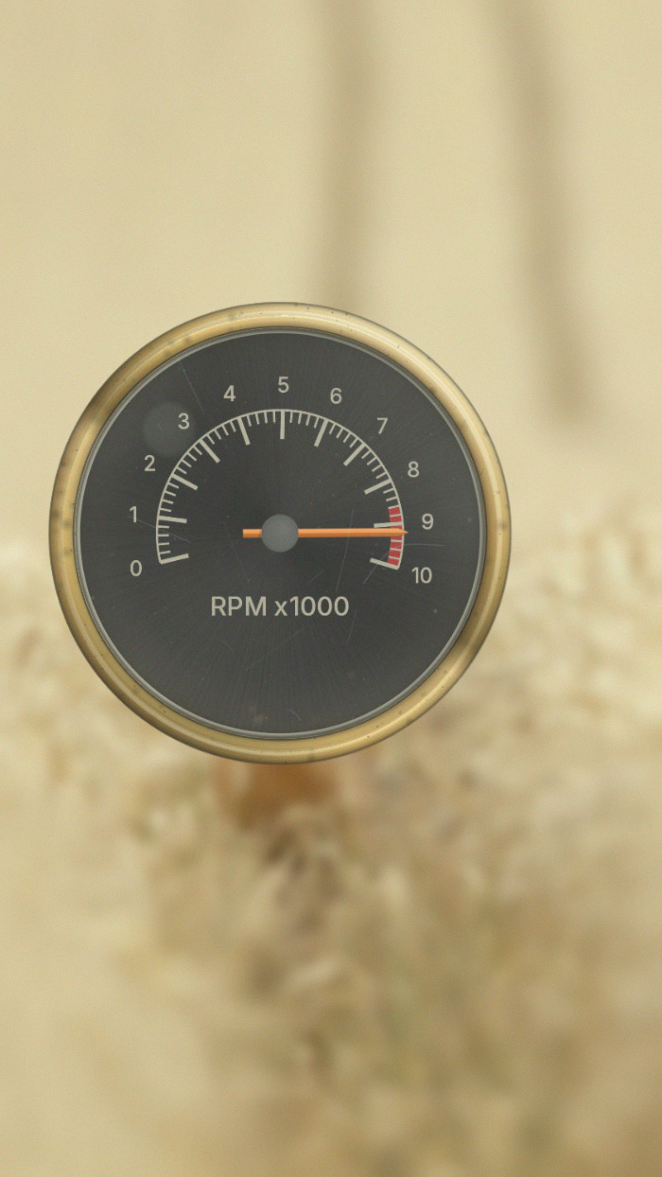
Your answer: 9200 rpm
